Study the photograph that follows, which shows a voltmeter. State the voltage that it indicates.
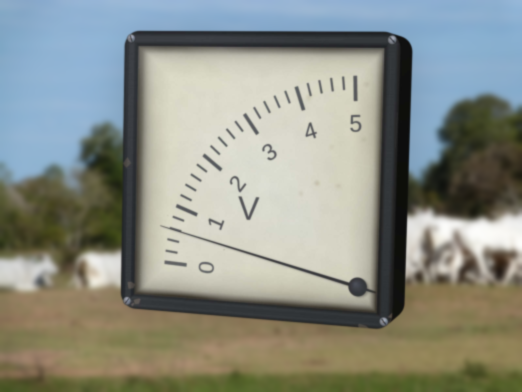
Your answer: 0.6 V
